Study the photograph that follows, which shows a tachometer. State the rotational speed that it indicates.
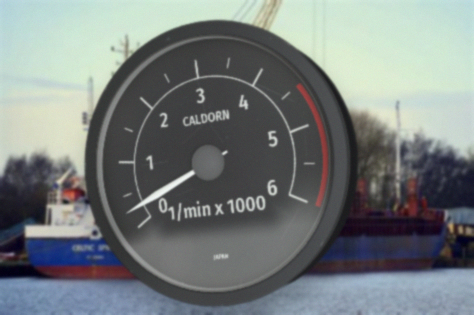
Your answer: 250 rpm
